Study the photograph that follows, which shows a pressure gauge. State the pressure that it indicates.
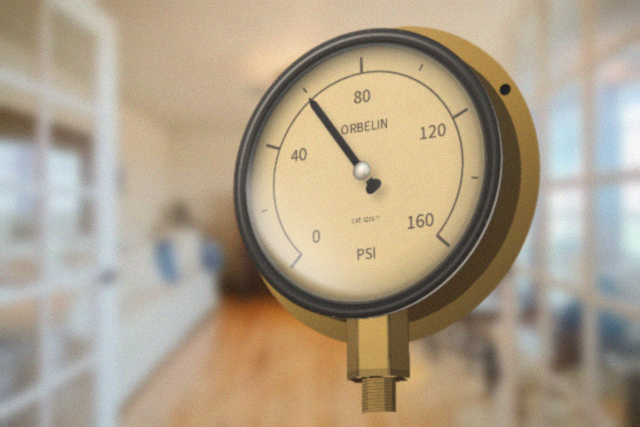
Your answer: 60 psi
